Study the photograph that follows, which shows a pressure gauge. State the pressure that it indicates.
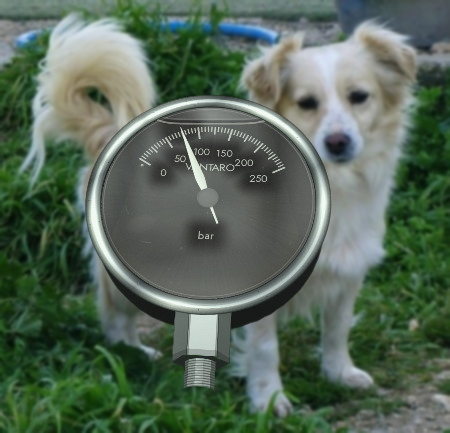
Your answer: 75 bar
